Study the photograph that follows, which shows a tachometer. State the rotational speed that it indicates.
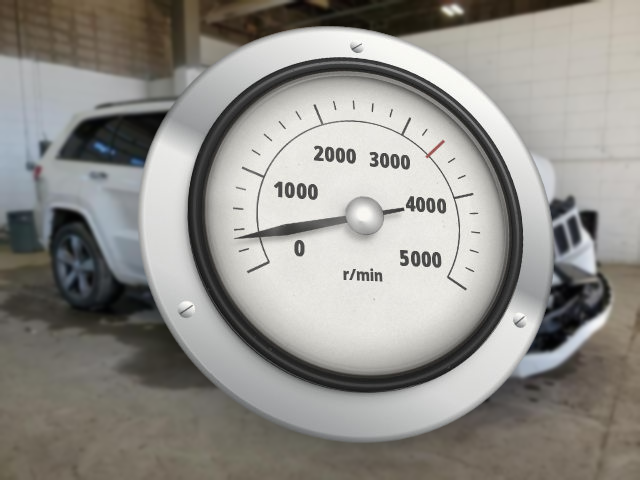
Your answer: 300 rpm
